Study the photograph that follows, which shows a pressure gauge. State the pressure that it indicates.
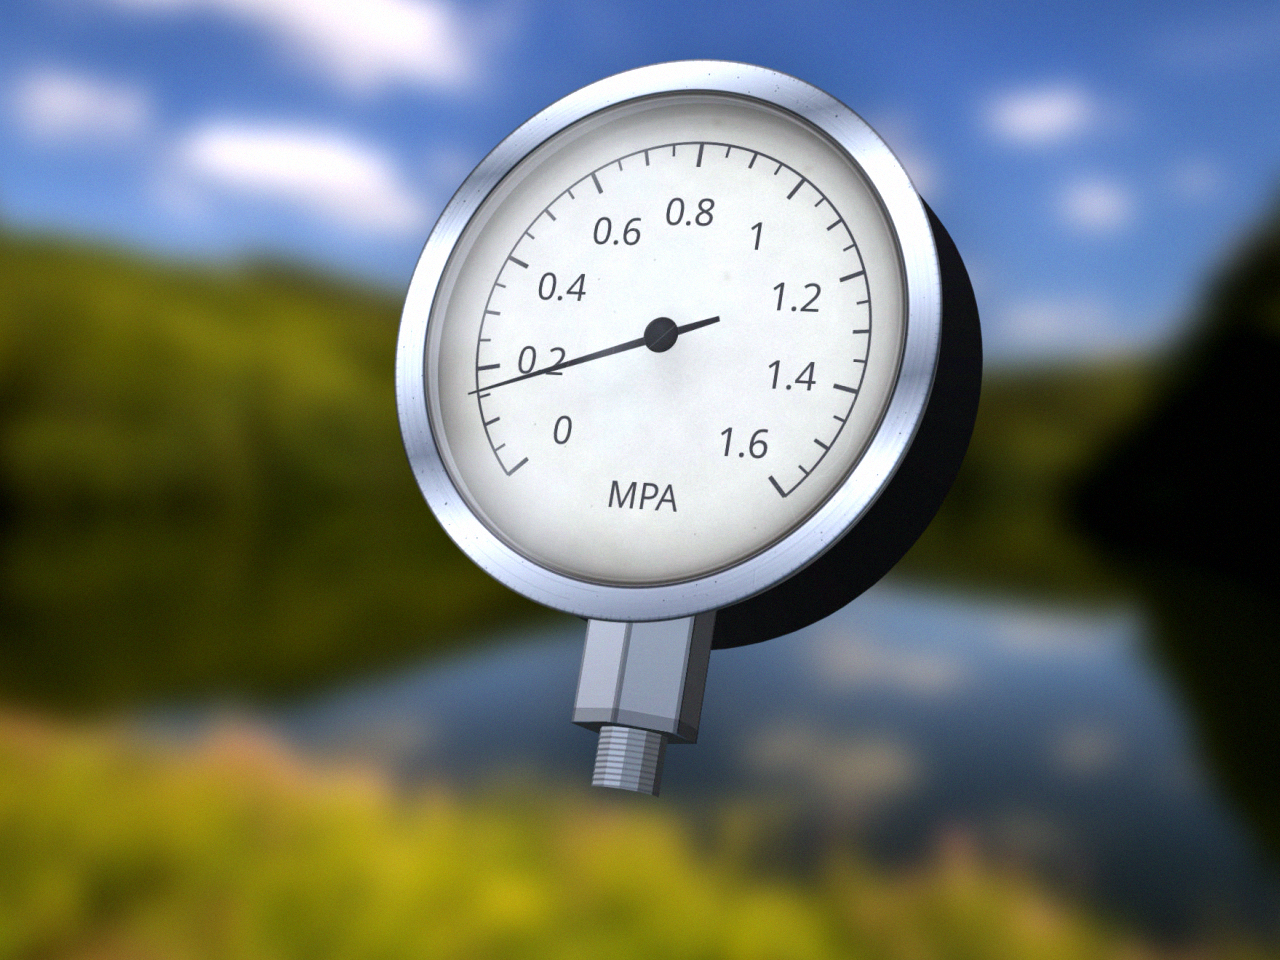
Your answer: 0.15 MPa
